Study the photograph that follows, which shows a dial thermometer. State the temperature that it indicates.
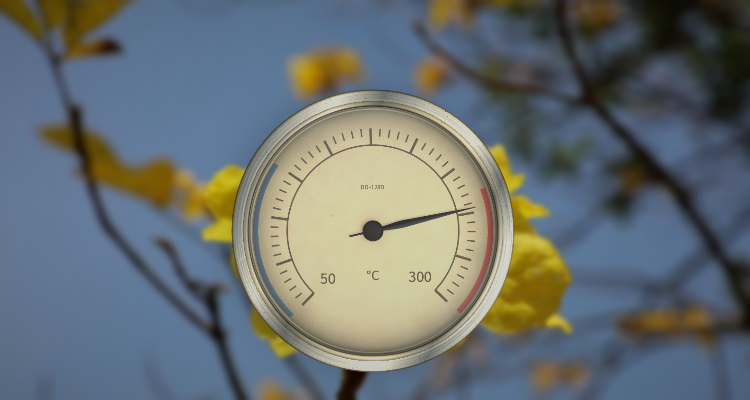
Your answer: 247.5 °C
